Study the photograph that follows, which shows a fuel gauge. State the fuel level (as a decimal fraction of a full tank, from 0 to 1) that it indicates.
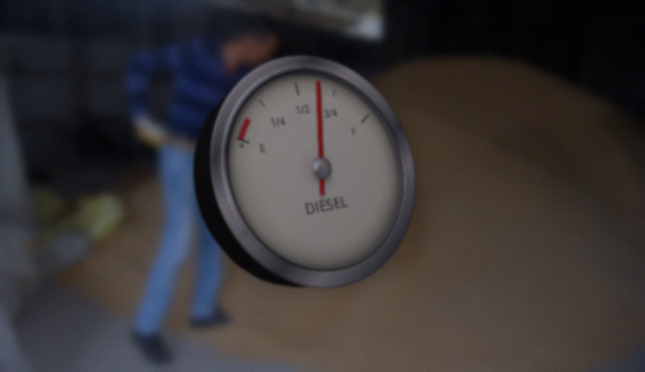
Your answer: 0.625
